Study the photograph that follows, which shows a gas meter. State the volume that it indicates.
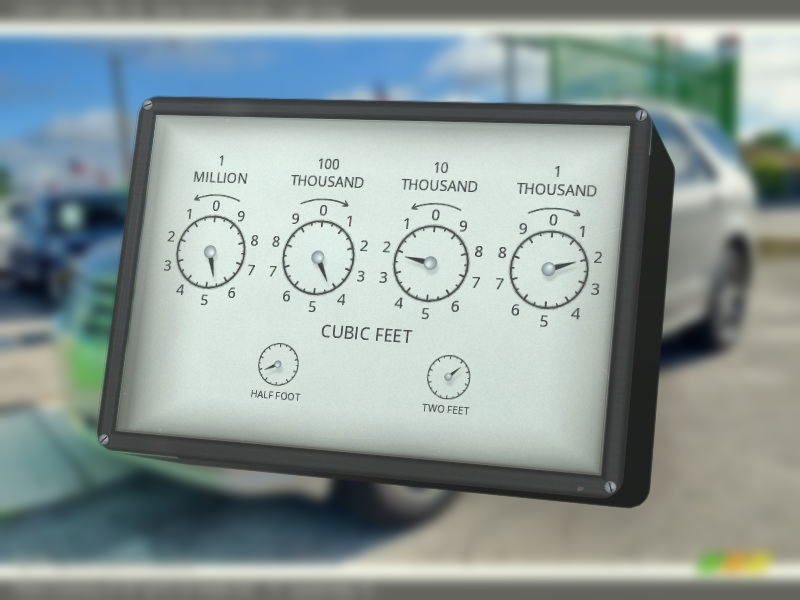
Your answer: 542200 ft³
